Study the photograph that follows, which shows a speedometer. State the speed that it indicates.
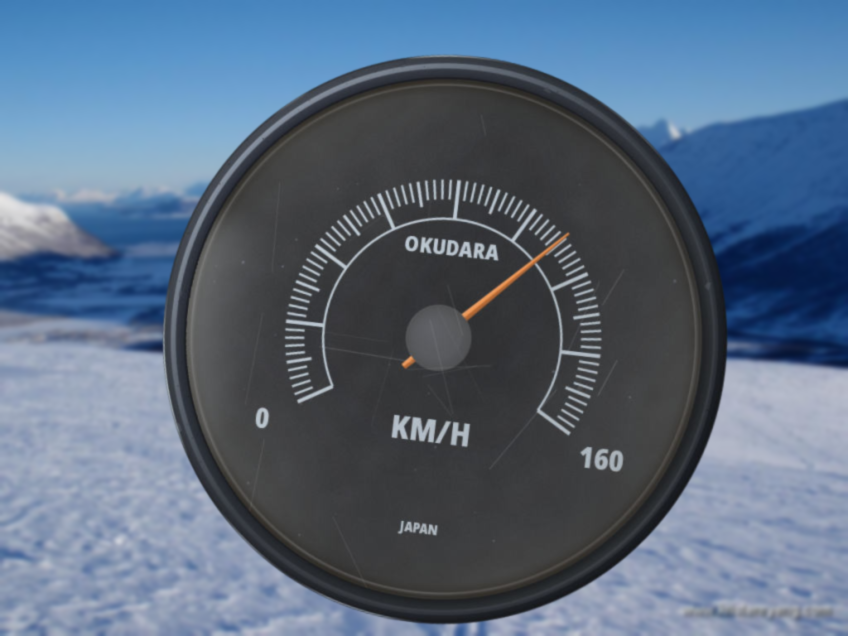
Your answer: 110 km/h
